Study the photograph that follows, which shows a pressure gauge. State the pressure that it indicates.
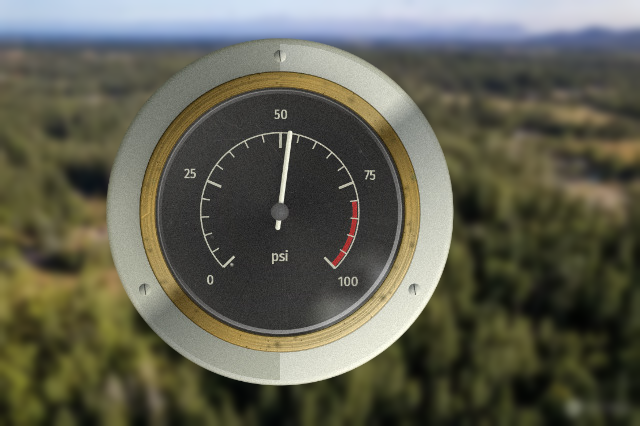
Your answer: 52.5 psi
